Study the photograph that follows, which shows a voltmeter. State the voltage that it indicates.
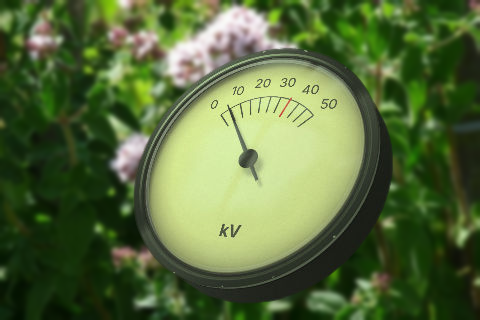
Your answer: 5 kV
